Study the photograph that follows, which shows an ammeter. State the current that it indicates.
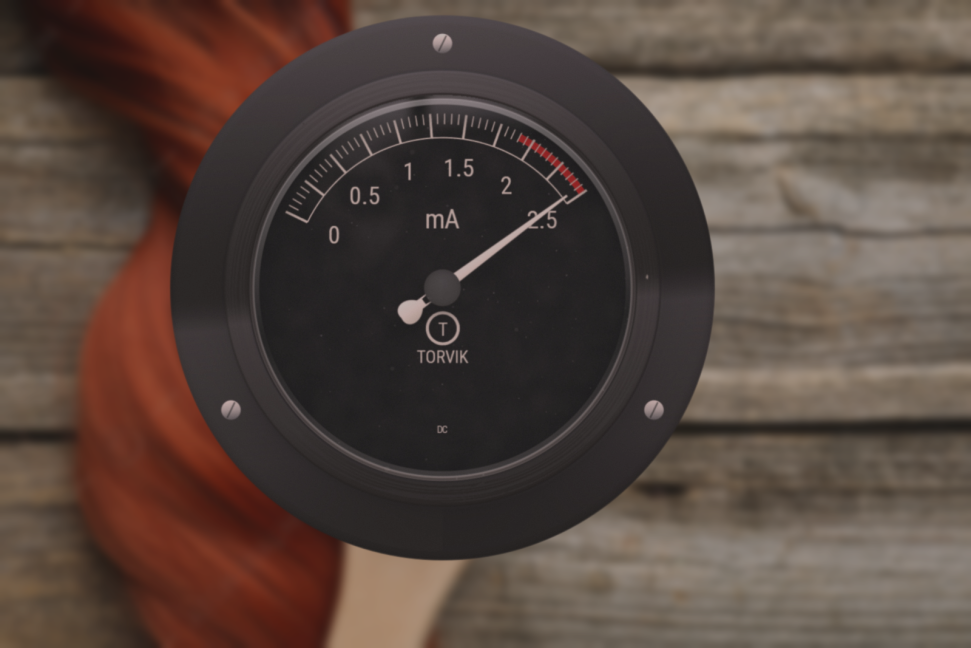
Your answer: 2.45 mA
